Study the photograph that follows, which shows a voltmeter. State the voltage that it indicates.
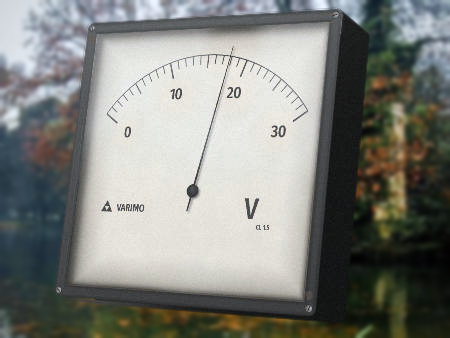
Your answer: 18 V
